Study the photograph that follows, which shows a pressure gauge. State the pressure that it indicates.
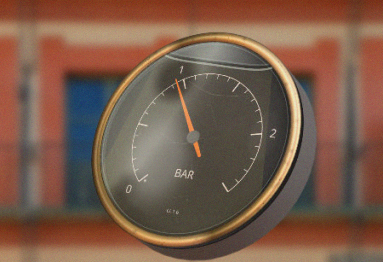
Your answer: 0.95 bar
